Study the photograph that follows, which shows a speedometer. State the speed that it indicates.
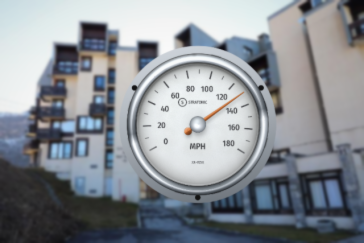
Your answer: 130 mph
